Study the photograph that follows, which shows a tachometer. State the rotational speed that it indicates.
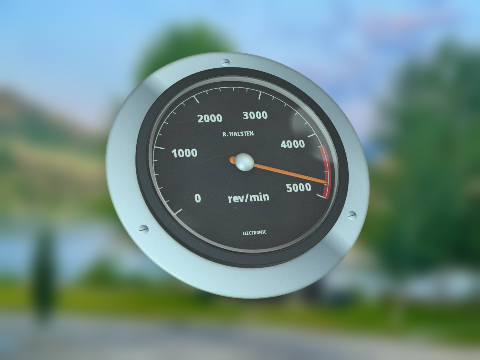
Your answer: 4800 rpm
